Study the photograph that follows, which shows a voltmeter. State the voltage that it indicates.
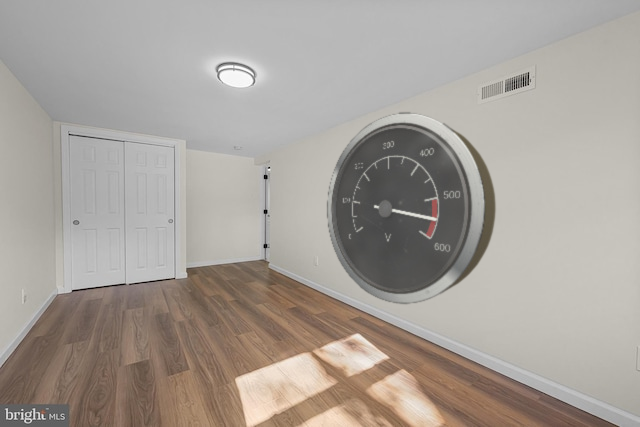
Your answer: 550 V
